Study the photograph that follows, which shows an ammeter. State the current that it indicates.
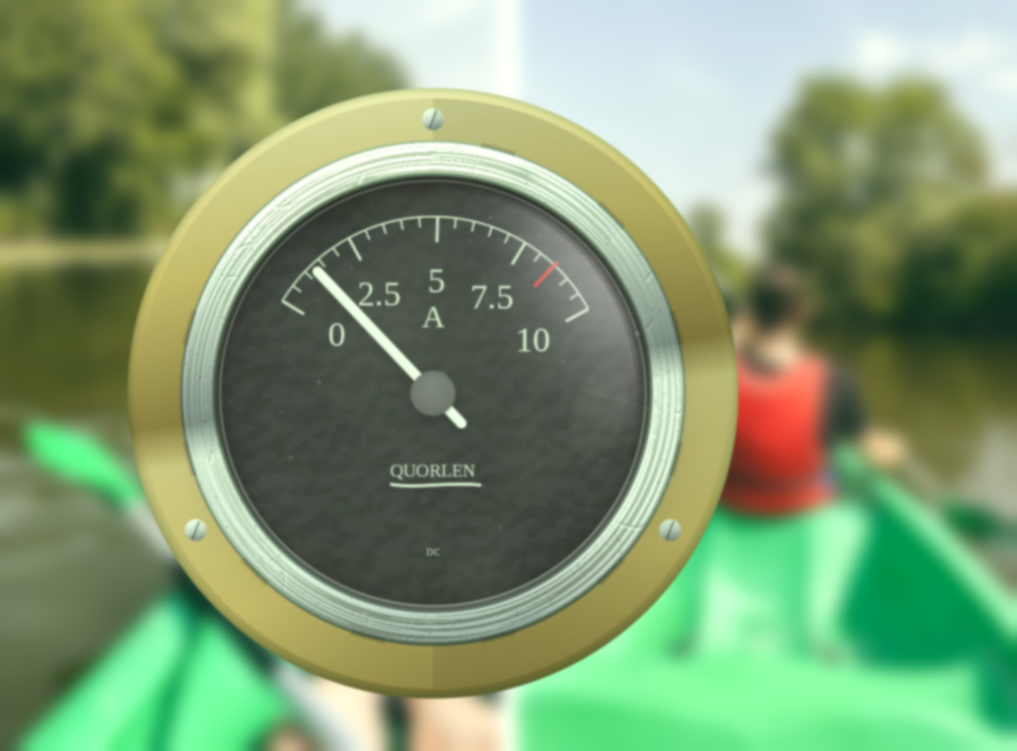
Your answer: 1.25 A
